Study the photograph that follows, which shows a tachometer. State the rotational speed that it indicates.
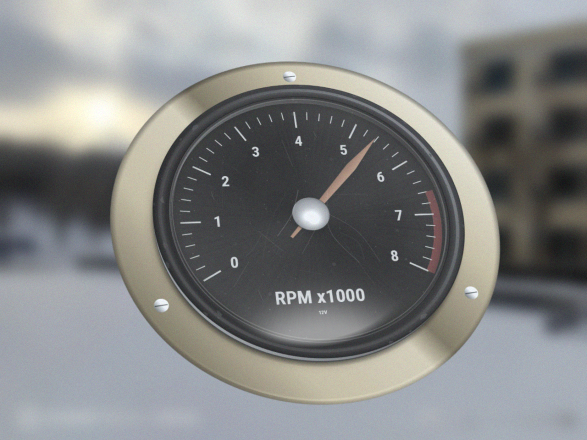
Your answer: 5400 rpm
